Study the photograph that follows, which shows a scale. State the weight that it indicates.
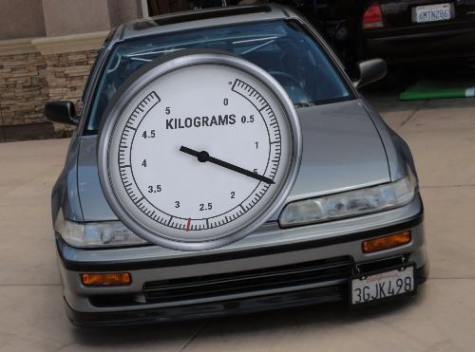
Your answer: 1.5 kg
